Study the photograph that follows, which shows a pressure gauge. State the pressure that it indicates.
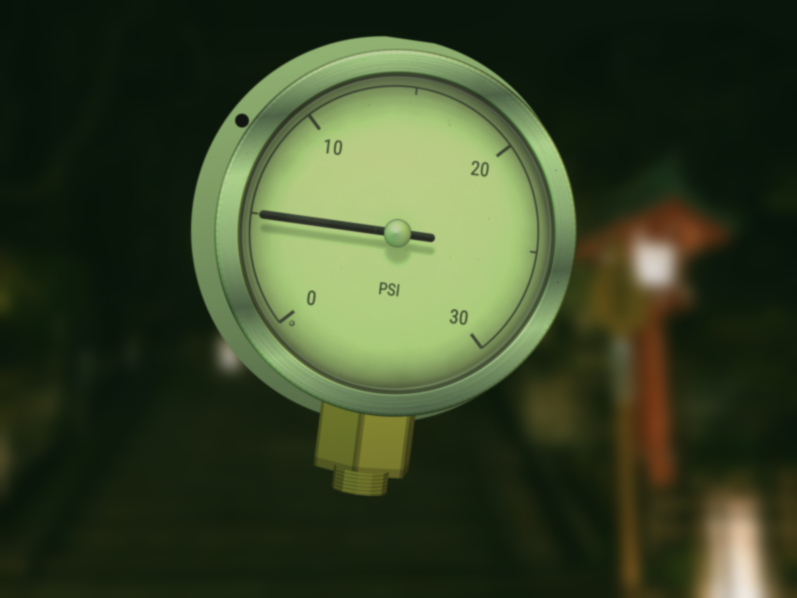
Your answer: 5 psi
